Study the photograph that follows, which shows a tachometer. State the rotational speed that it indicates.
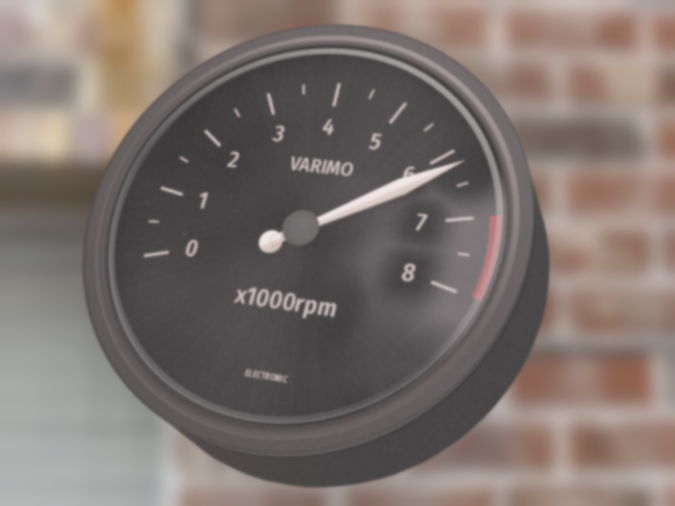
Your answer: 6250 rpm
